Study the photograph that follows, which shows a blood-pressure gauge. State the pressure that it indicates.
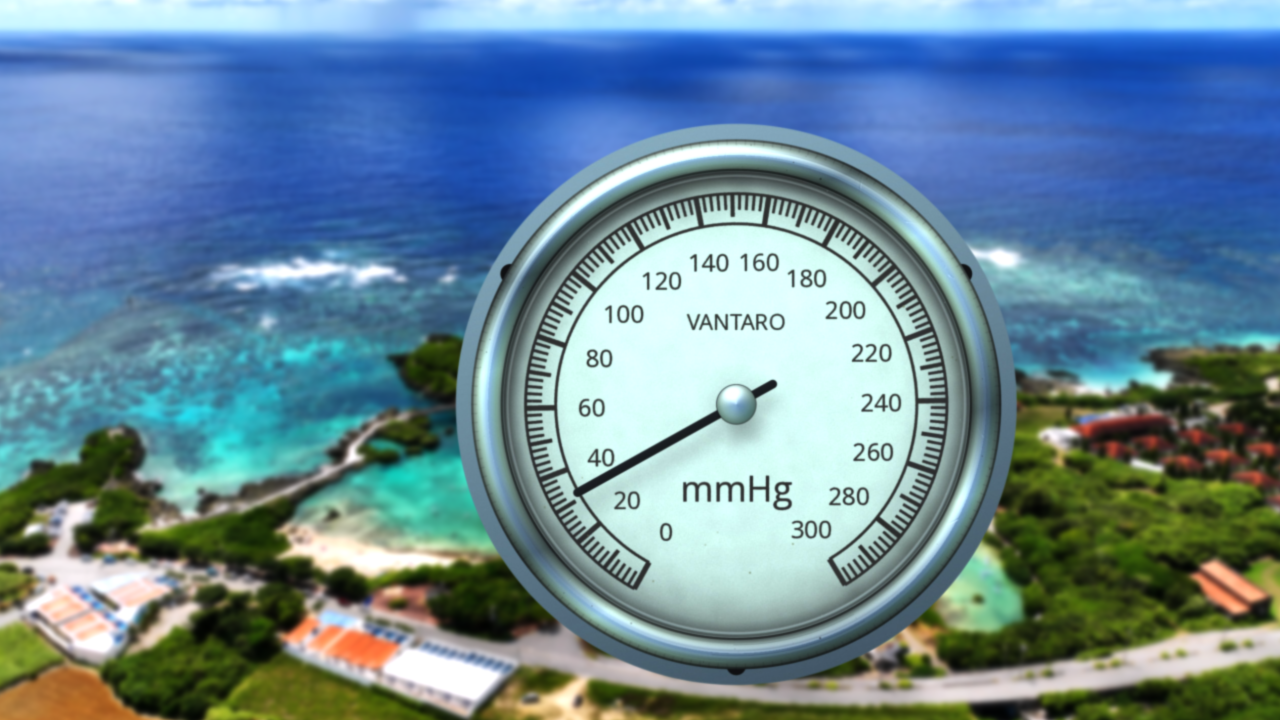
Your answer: 32 mmHg
